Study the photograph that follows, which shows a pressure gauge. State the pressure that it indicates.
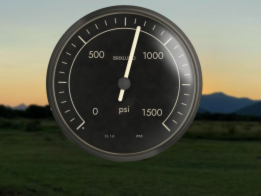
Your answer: 825 psi
